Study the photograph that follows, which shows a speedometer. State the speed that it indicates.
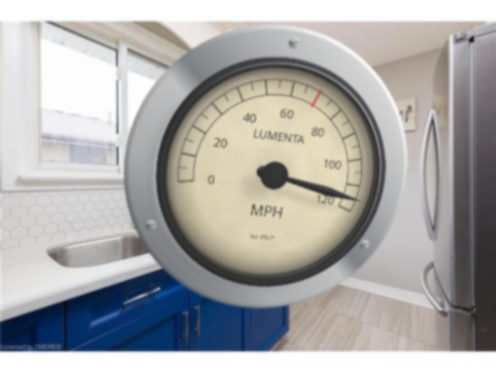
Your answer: 115 mph
